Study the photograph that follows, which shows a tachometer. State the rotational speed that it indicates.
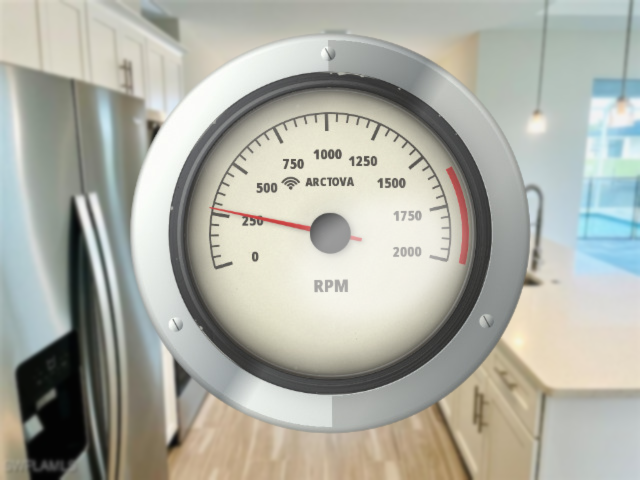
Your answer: 275 rpm
